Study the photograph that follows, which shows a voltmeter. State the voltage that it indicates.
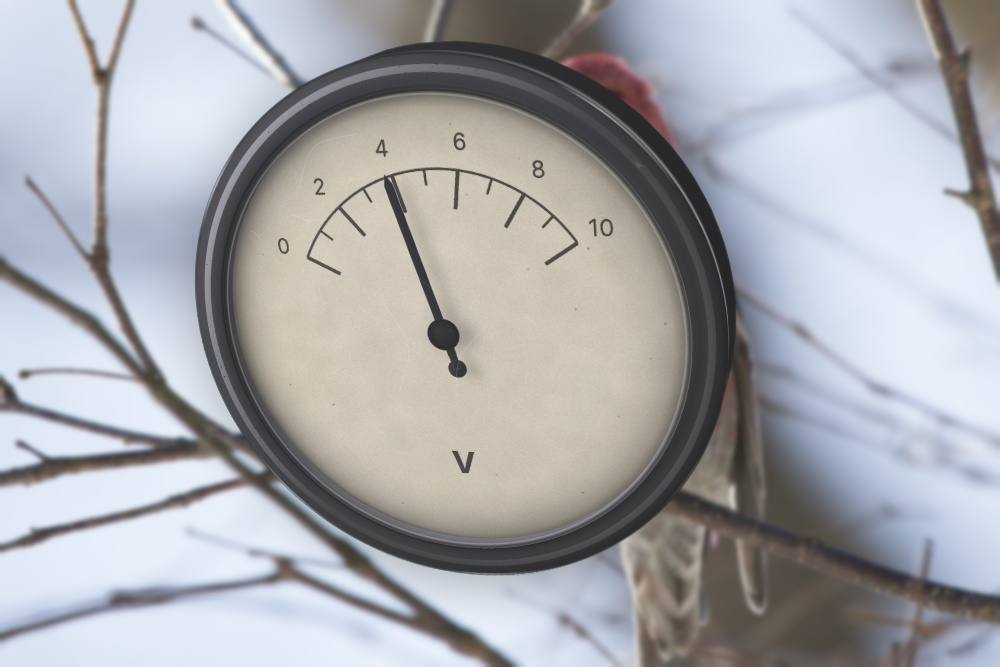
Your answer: 4 V
